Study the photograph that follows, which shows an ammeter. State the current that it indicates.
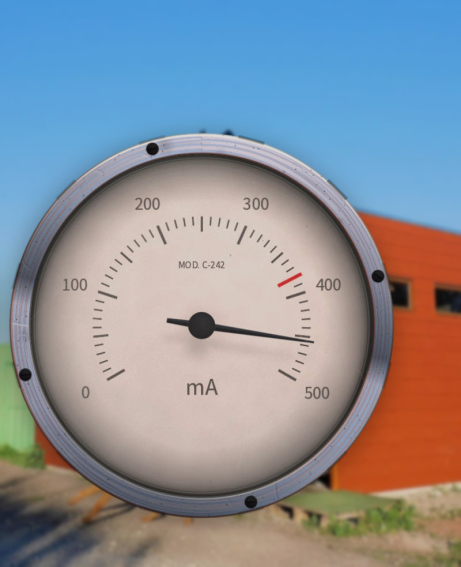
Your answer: 455 mA
